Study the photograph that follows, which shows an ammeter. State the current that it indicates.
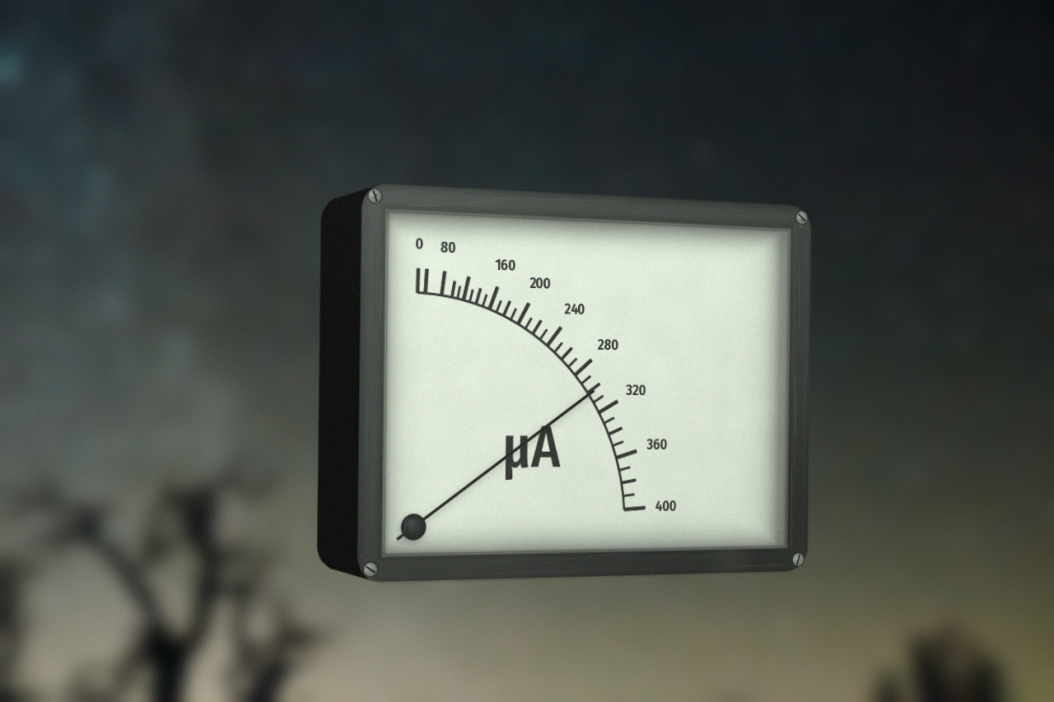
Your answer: 300 µA
